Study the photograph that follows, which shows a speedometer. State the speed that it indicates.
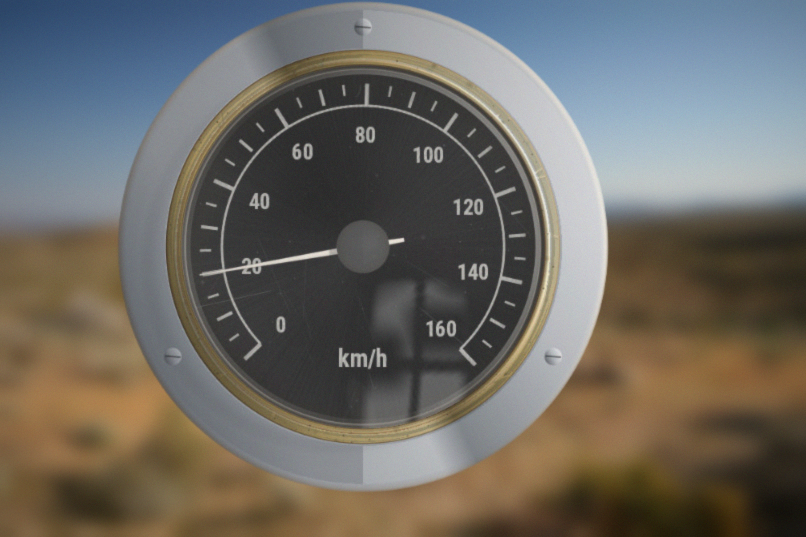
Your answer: 20 km/h
